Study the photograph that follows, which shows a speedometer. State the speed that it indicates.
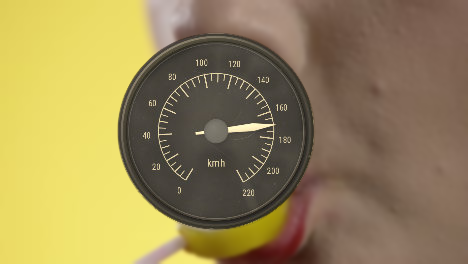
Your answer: 170 km/h
